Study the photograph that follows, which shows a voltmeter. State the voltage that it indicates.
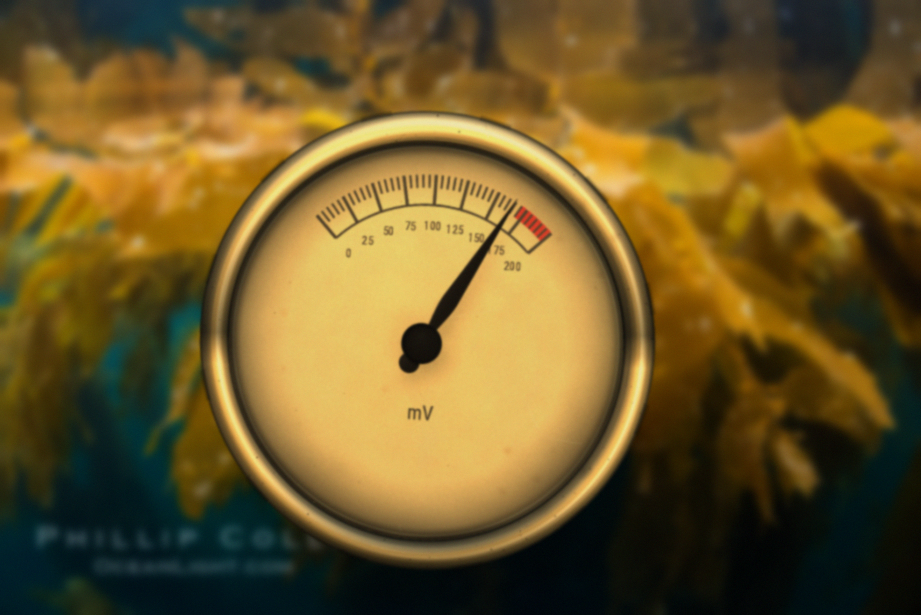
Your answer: 165 mV
